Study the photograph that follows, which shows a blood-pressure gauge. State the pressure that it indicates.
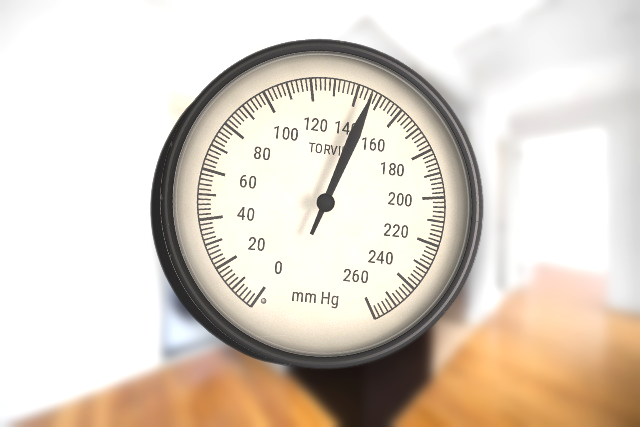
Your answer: 146 mmHg
